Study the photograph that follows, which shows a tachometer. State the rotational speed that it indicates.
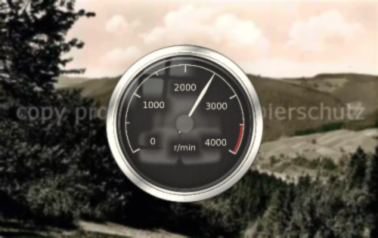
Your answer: 2500 rpm
